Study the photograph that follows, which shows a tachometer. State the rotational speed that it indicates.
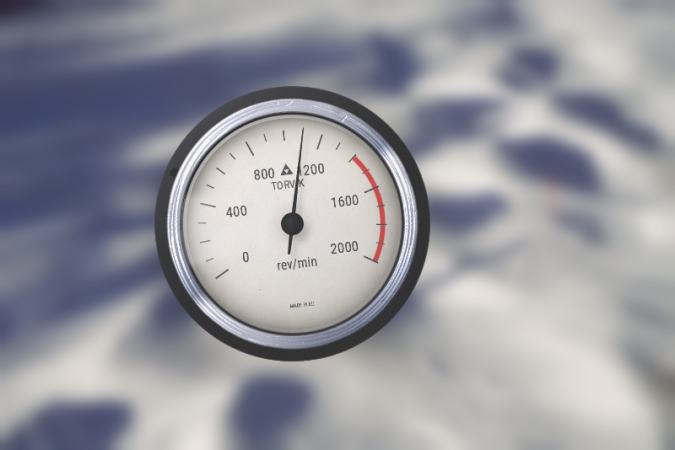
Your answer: 1100 rpm
